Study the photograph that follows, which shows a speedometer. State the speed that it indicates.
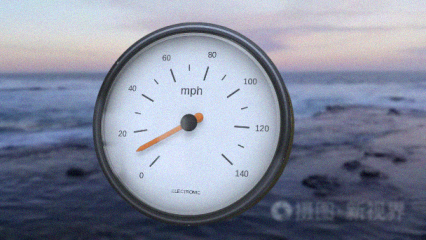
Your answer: 10 mph
